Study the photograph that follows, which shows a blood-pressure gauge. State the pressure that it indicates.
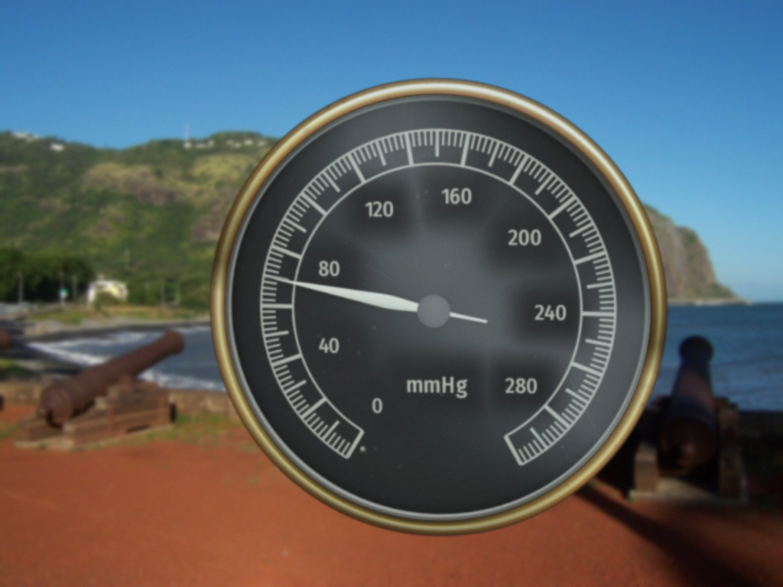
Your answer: 70 mmHg
